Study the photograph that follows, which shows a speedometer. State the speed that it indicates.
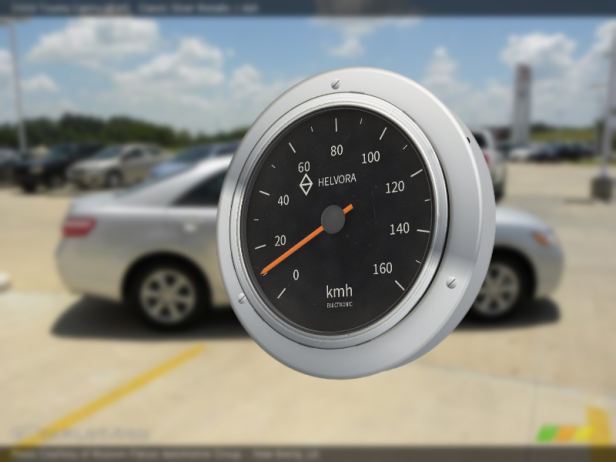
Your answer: 10 km/h
